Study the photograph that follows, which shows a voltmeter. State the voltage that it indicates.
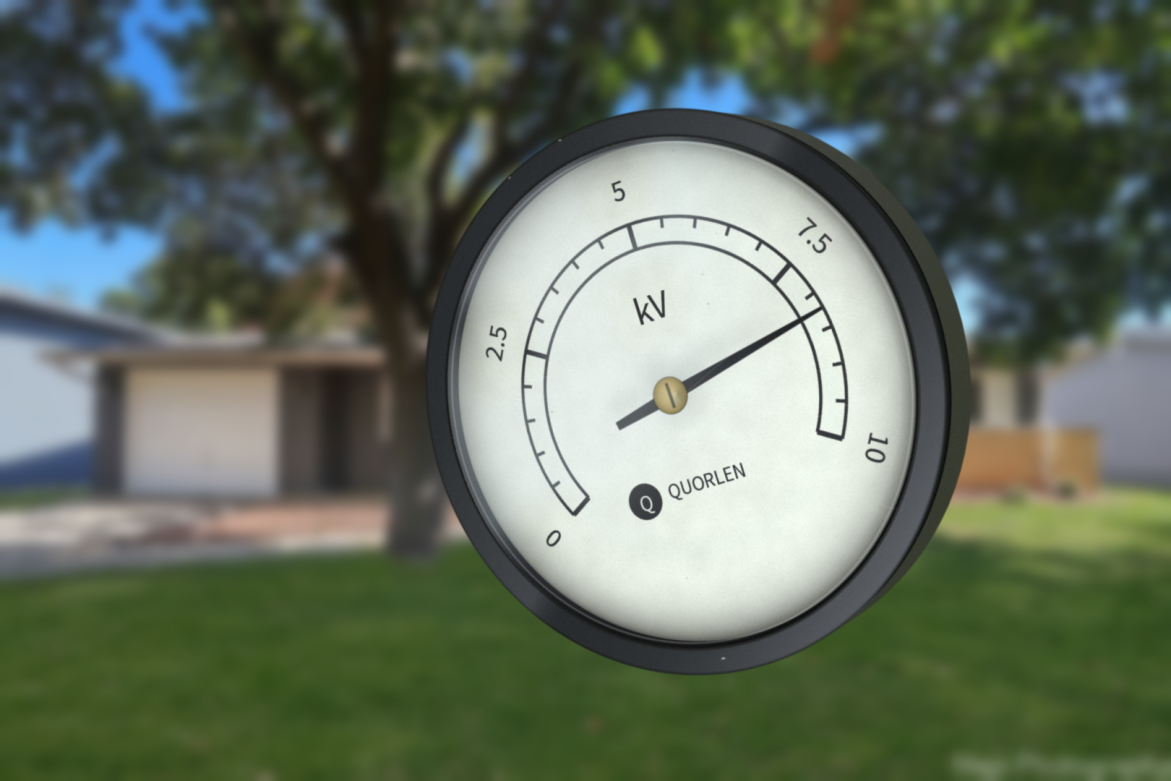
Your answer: 8.25 kV
